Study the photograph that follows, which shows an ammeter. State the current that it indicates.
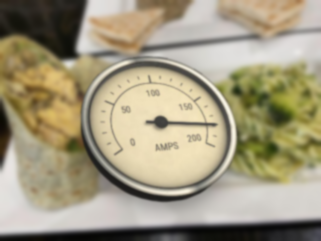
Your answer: 180 A
